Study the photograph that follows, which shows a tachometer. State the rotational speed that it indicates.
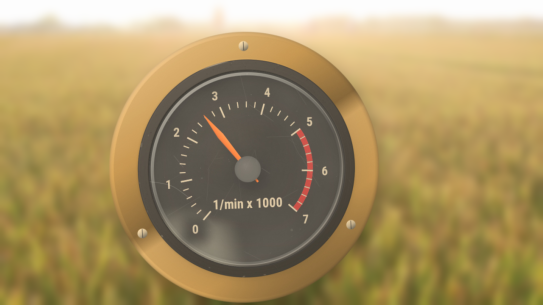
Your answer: 2600 rpm
